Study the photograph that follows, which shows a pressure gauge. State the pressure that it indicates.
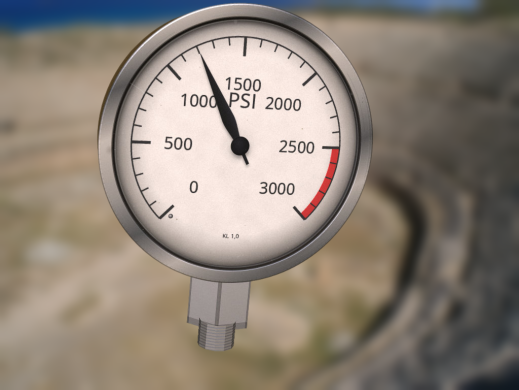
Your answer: 1200 psi
